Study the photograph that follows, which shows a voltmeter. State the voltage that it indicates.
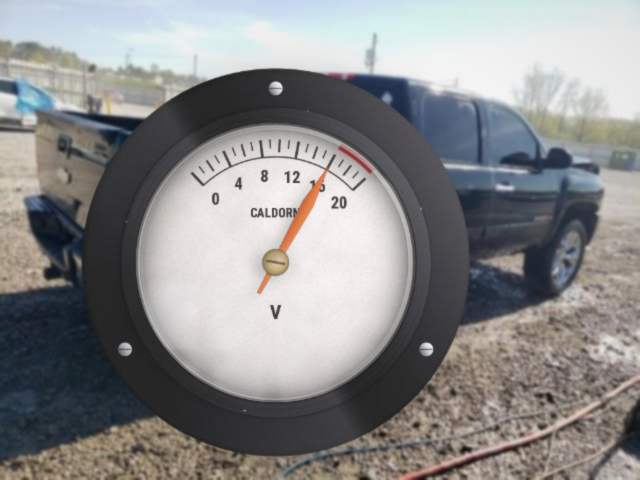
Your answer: 16 V
